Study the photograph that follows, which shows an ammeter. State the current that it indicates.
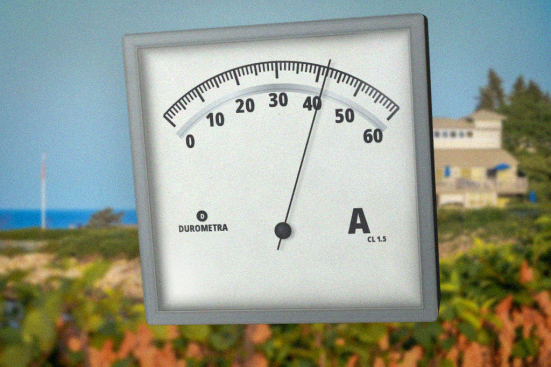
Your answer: 42 A
